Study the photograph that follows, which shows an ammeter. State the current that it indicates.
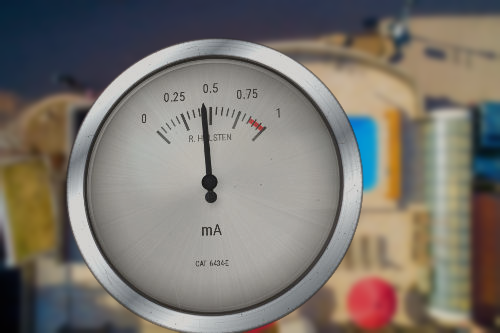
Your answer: 0.45 mA
